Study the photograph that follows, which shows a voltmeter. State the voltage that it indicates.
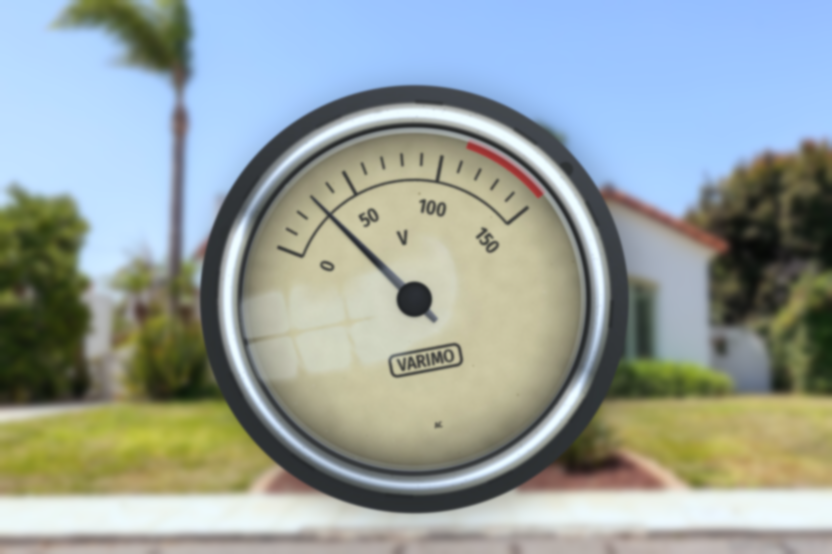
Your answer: 30 V
